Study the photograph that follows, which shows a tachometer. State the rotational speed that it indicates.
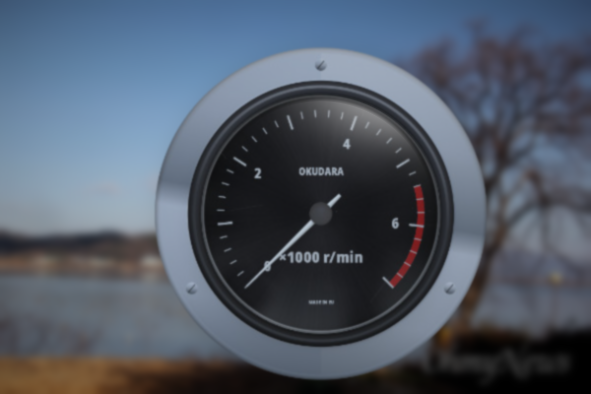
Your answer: 0 rpm
